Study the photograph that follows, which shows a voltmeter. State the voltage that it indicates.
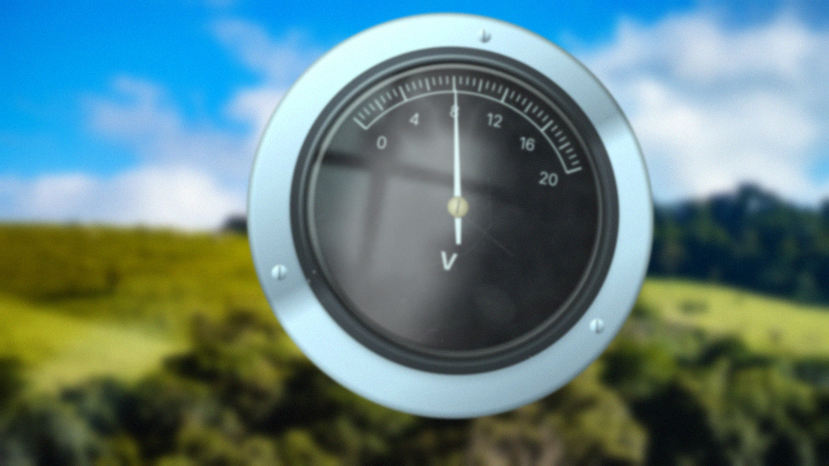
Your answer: 8 V
